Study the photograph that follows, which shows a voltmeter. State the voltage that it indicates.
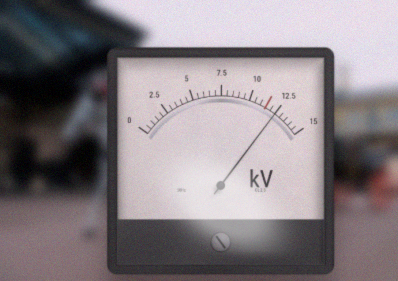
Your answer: 12.5 kV
